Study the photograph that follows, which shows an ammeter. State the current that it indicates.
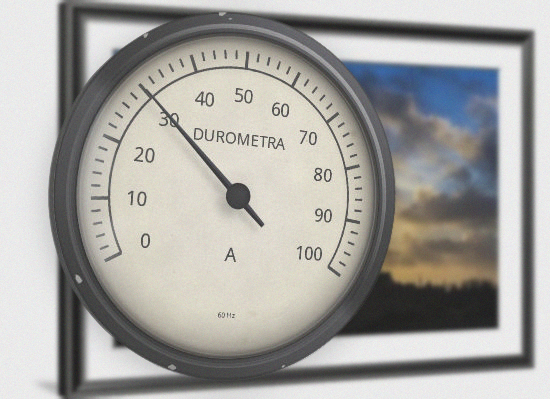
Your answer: 30 A
